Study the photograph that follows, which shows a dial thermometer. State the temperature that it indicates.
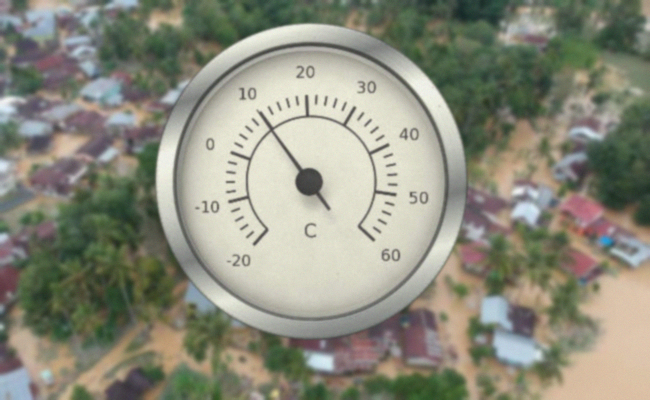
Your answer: 10 °C
